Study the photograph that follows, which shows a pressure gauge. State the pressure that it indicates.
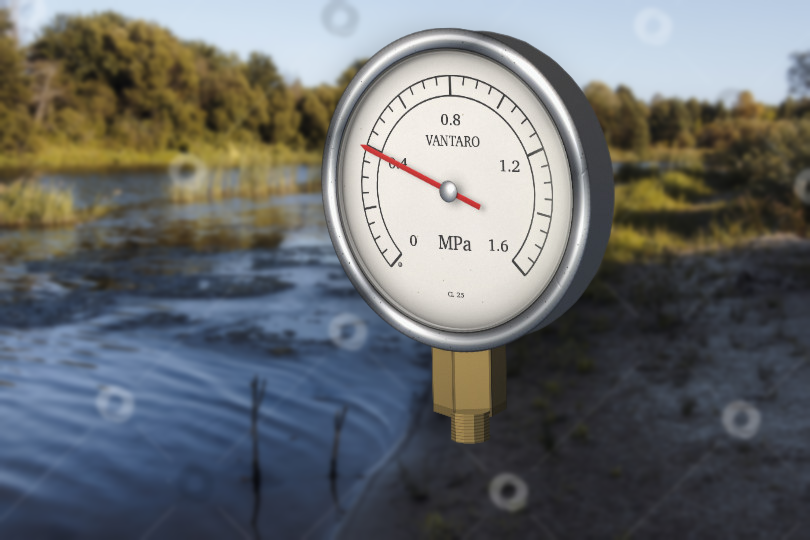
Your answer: 0.4 MPa
